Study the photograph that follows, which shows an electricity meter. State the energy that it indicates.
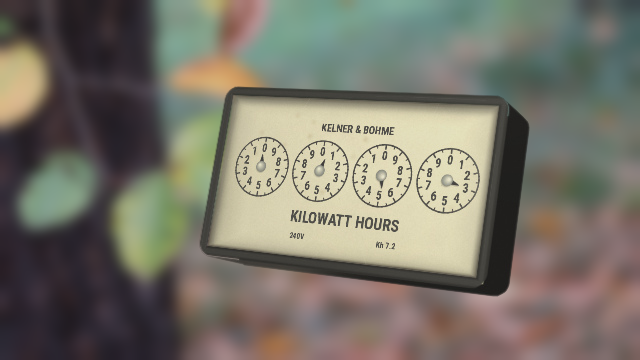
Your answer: 53 kWh
